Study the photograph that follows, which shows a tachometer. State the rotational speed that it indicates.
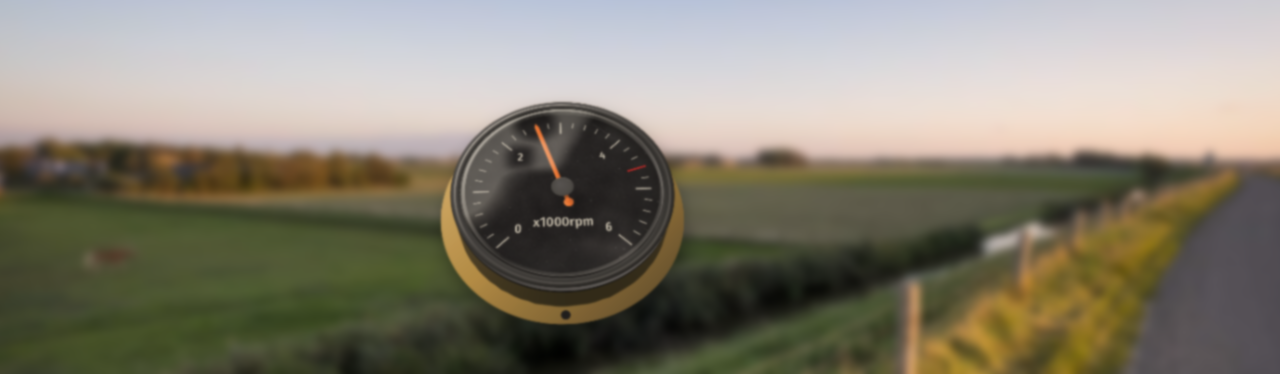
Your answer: 2600 rpm
